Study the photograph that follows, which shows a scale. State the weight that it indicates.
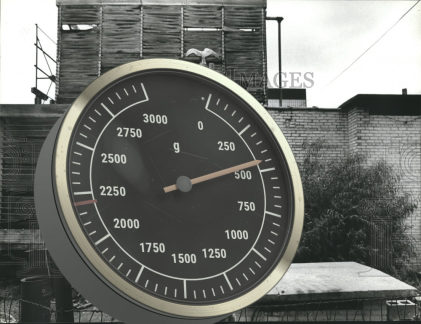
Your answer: 450 g
